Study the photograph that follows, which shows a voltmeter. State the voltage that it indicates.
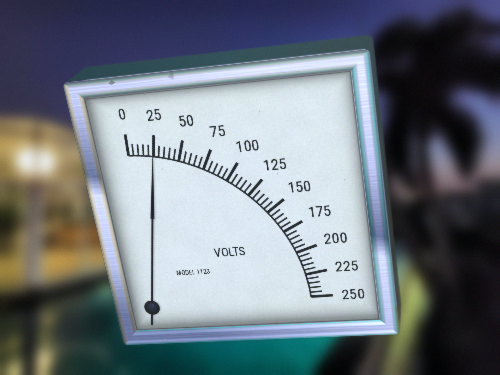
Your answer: 25 V
